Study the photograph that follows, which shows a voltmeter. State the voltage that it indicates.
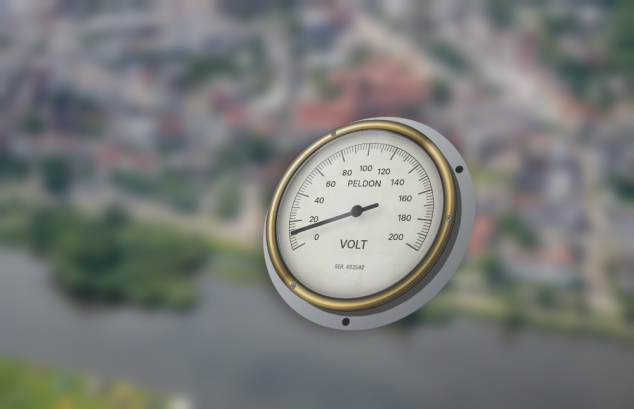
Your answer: 10 V
